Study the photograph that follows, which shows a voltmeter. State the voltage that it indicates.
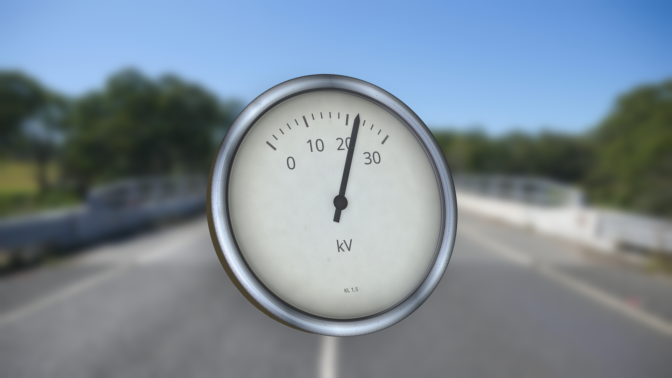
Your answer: 22 kV
